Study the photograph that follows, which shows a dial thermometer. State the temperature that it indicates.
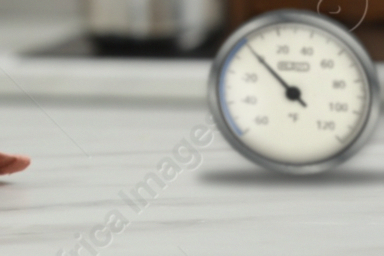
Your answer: 0 °F
